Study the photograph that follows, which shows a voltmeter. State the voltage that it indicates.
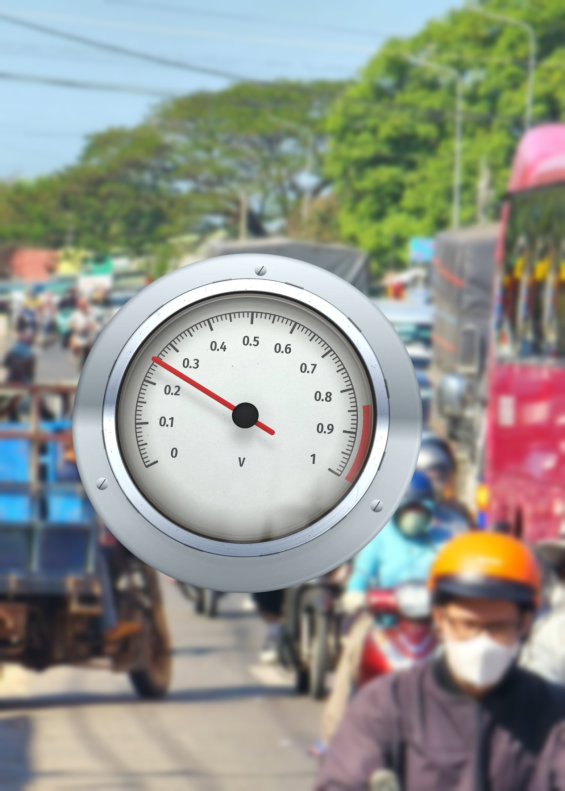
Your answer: 0.25 V
